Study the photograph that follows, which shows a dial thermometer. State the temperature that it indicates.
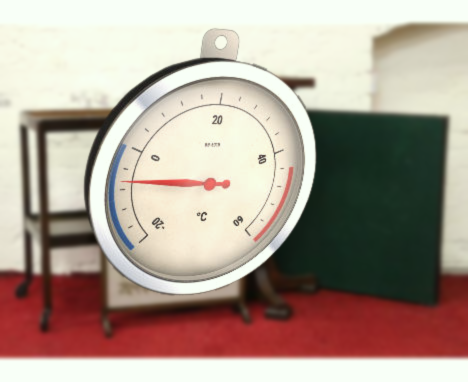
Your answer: -6 °C
